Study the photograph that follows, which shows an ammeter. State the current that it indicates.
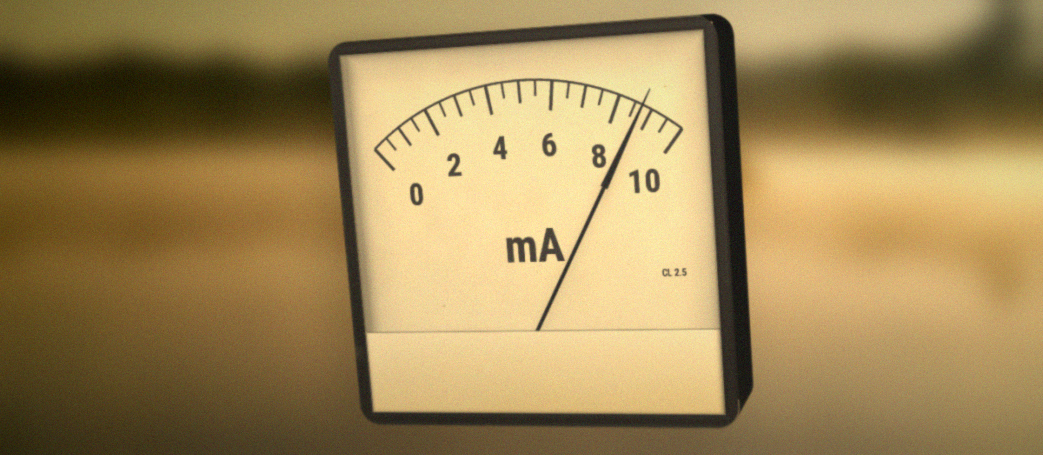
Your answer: 8.75 mA
